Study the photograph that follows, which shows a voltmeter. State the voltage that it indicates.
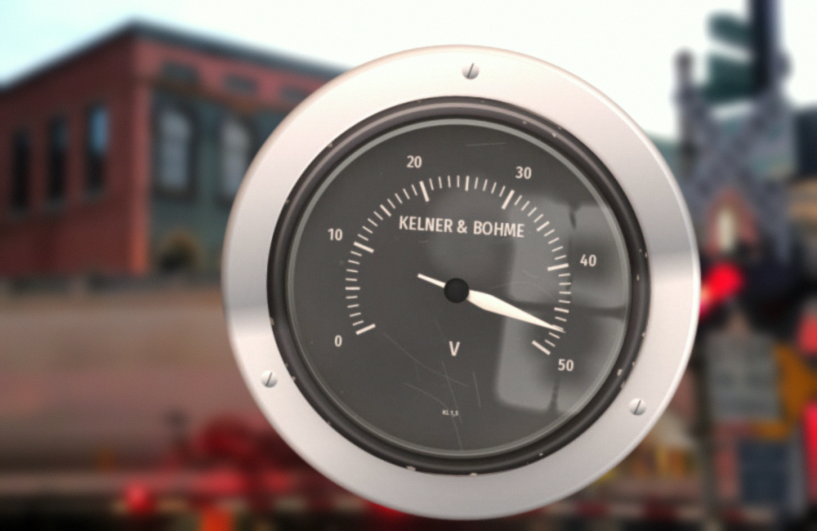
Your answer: 47 V
